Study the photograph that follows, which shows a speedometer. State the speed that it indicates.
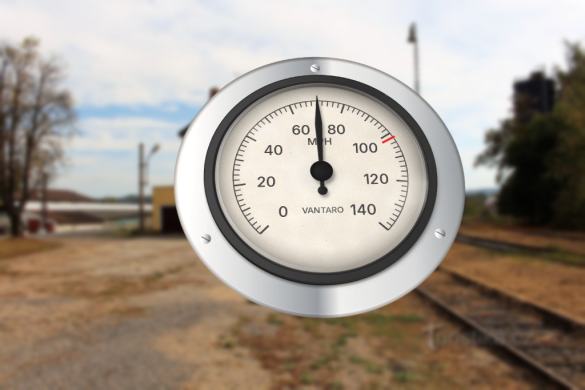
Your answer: 70 mph
